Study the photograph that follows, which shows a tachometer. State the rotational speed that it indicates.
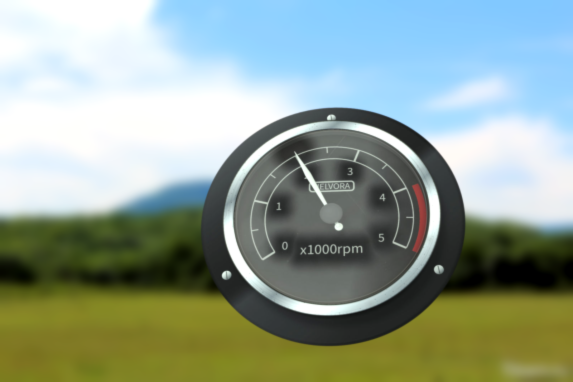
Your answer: 2000 rpm
